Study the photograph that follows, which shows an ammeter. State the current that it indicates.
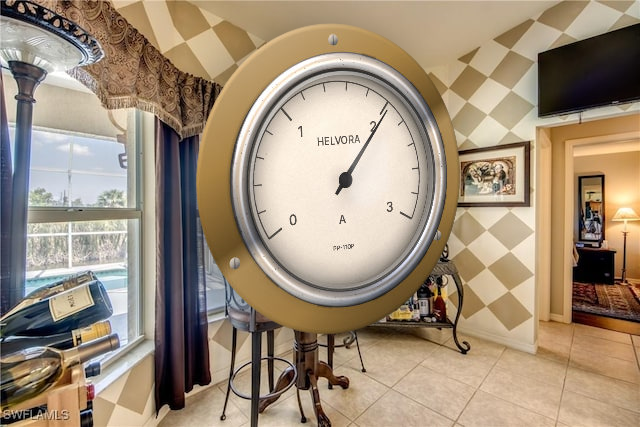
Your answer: 2 A
